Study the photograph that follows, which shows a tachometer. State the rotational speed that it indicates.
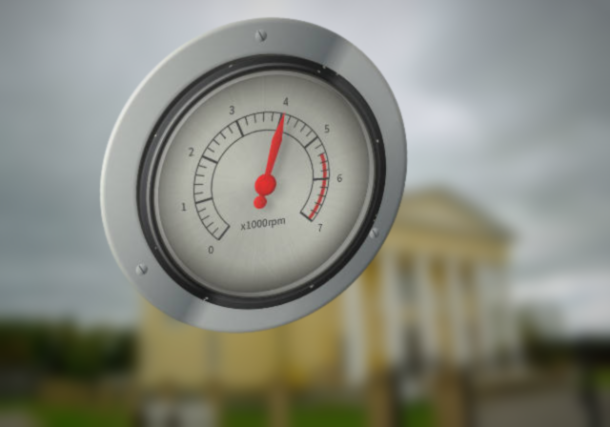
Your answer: 4000 rpm
